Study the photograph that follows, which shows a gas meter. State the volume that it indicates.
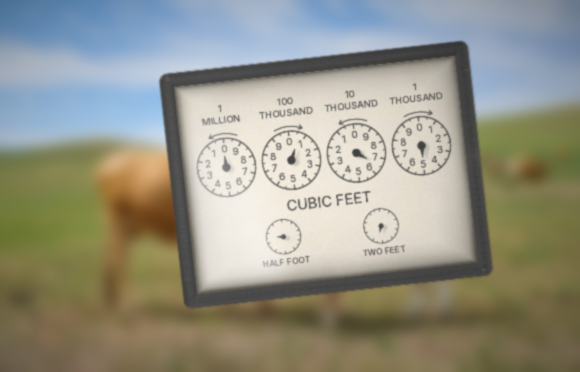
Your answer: 6500 ft³
